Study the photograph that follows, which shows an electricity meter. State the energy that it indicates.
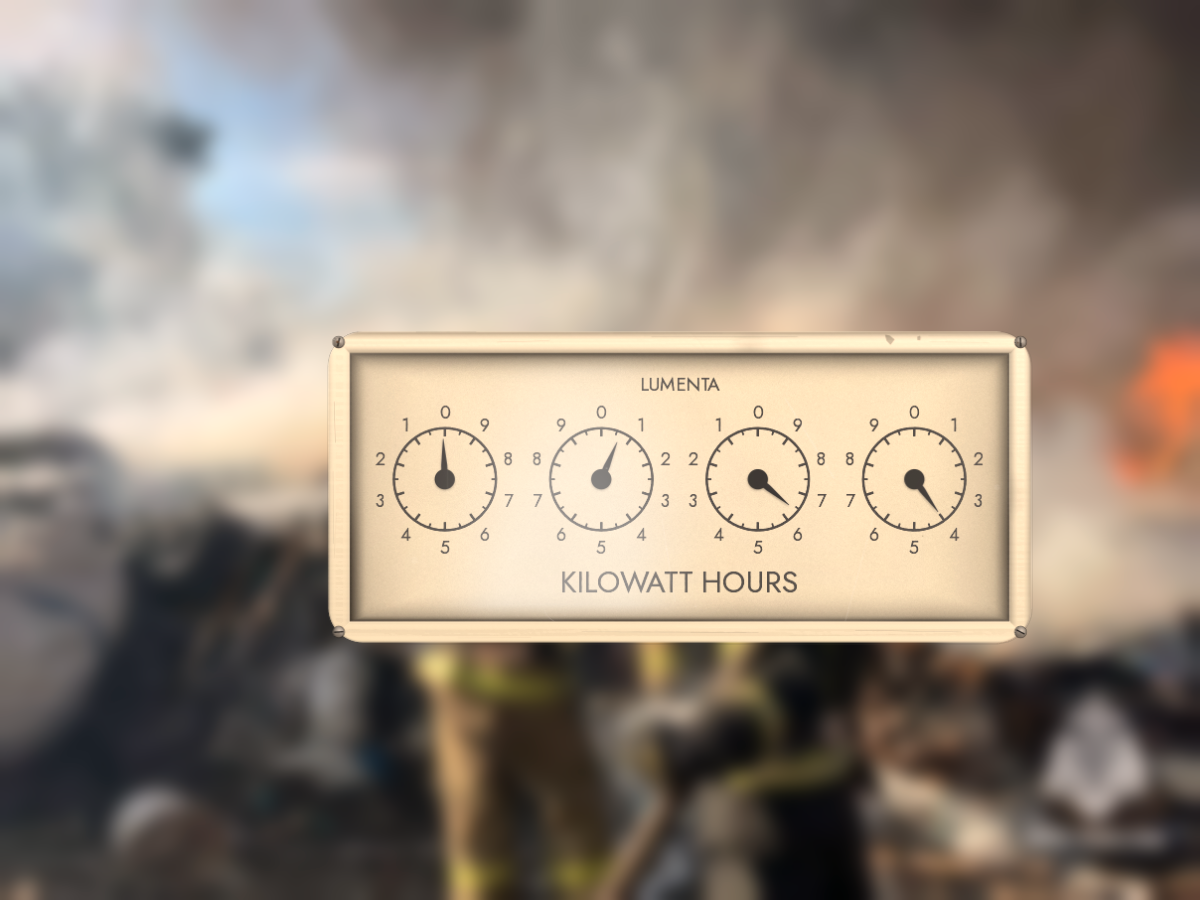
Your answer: 64 kWh
